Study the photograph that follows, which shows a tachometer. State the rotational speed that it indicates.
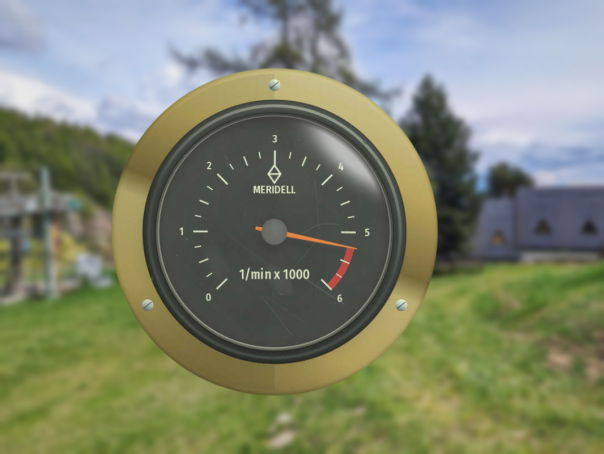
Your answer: 5250 rpm
